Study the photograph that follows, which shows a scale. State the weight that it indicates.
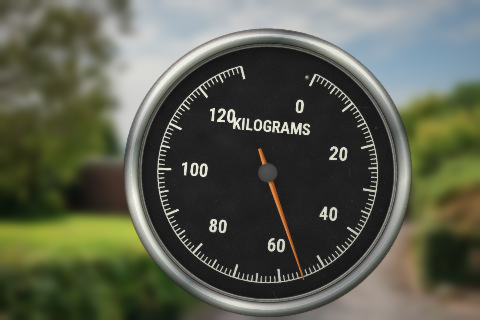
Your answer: 55 kg
